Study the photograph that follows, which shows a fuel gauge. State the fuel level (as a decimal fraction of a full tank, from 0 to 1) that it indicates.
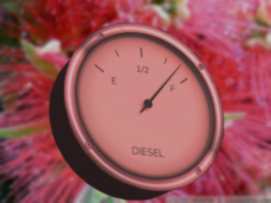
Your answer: 0.875
